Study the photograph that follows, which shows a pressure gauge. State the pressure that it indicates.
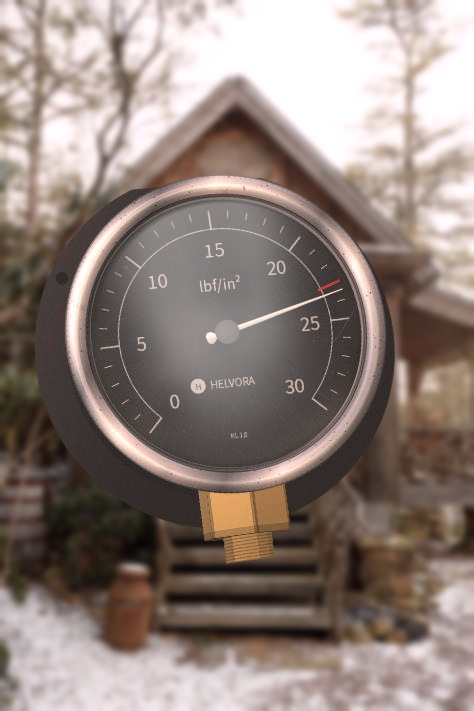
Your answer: 23.5 psi
